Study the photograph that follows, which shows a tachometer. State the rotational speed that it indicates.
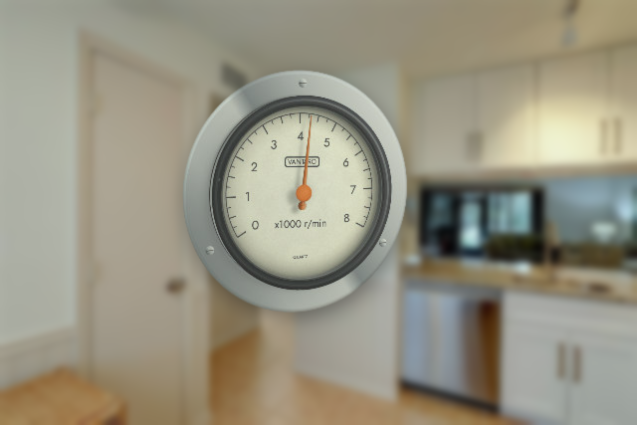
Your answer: 4250 rpm
